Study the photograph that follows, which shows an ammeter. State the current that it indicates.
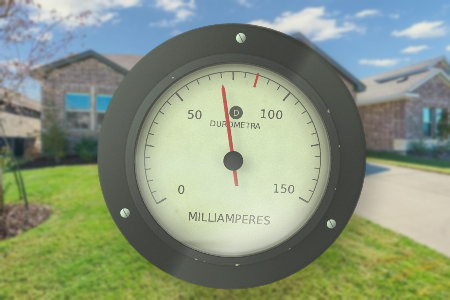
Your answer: 70 mA
